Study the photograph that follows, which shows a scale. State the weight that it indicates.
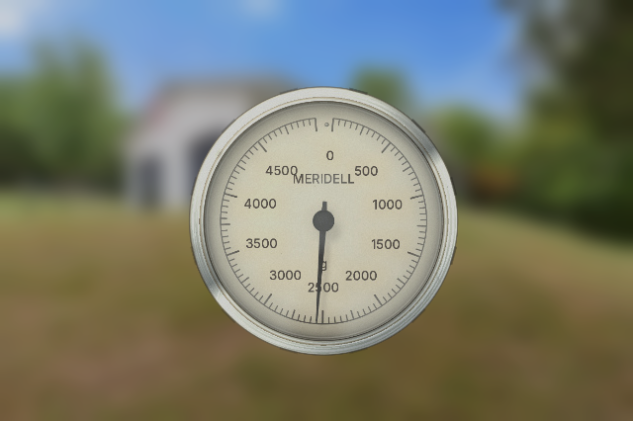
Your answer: 2550 g
